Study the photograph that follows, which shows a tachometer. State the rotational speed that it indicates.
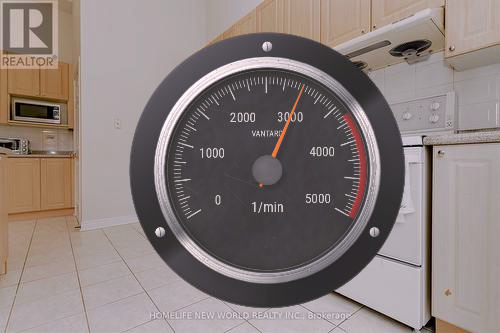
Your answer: 3000 rpm
